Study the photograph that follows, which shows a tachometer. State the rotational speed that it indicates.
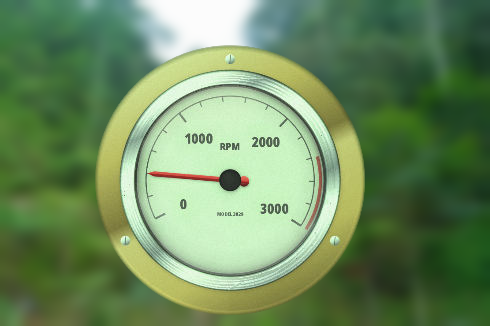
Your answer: 400 rpm
